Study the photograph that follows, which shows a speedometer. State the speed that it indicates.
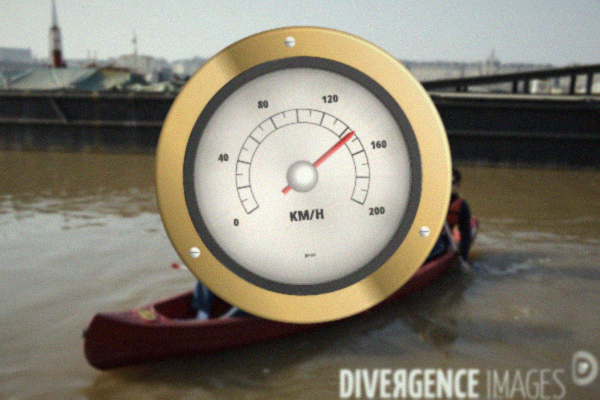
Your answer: 145 km/h
